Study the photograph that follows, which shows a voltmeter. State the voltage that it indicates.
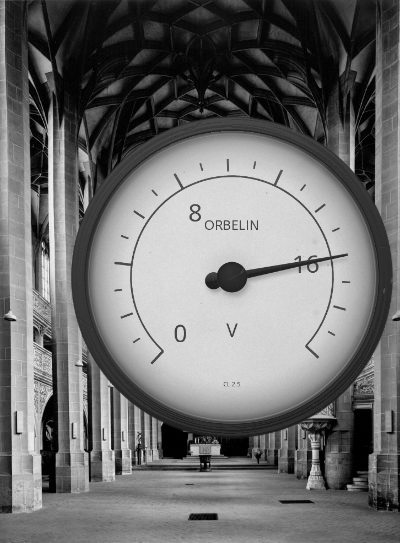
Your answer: 16 V
